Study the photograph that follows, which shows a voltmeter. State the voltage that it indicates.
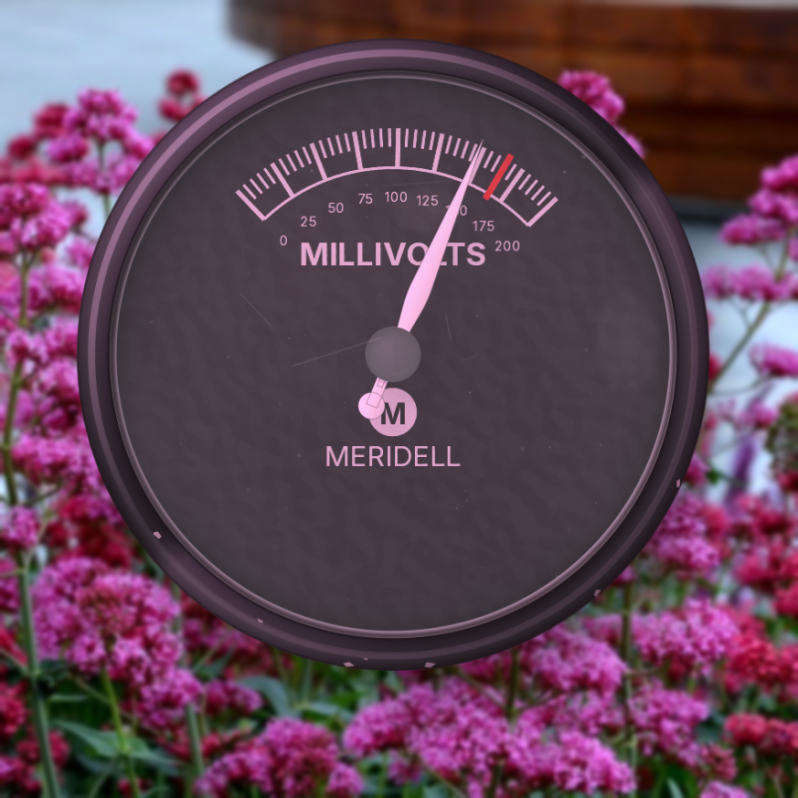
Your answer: 147.5 mV
